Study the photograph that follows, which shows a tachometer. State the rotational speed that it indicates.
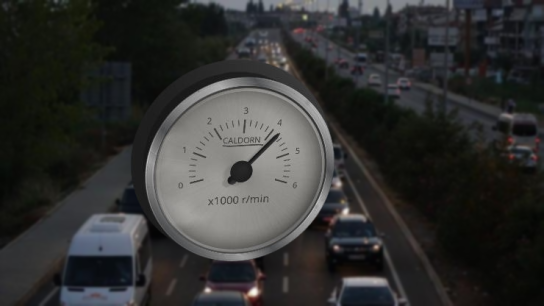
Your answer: 4200 rpm
